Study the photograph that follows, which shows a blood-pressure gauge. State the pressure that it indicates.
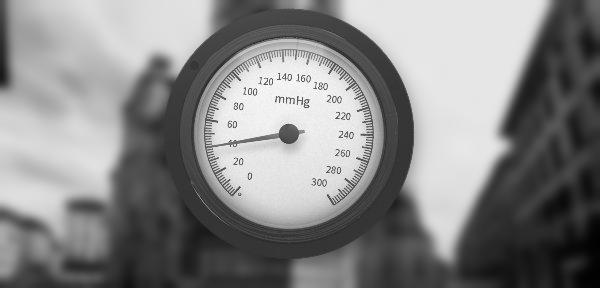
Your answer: 40 mmHg
